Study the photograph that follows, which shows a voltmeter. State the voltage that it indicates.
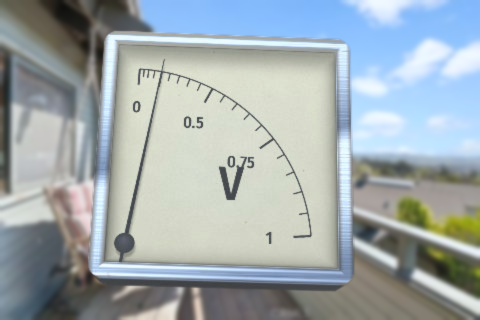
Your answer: 0.25 V
